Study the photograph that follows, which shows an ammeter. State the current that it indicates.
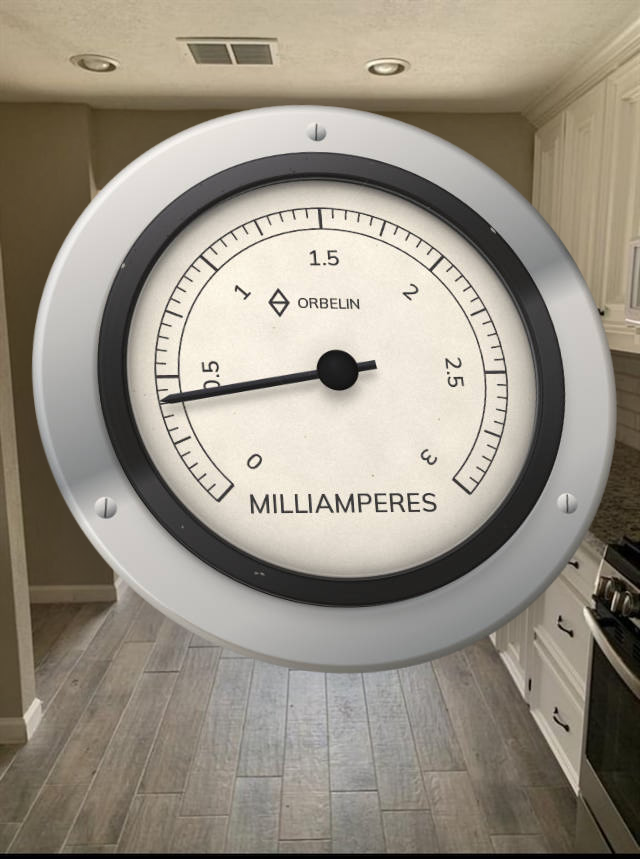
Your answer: 0.4 mA
